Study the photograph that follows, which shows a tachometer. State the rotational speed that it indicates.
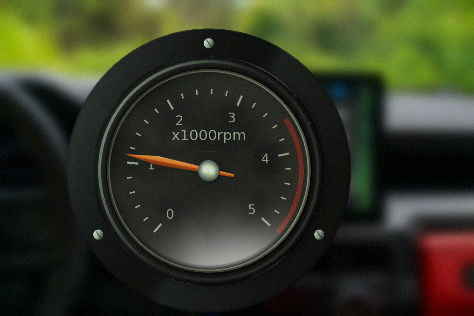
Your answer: 1100 rpm
